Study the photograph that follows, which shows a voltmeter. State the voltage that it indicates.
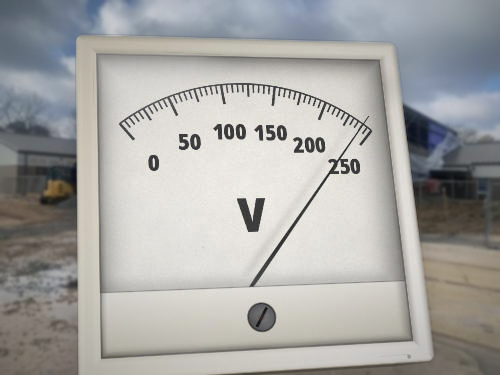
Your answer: 240 V
